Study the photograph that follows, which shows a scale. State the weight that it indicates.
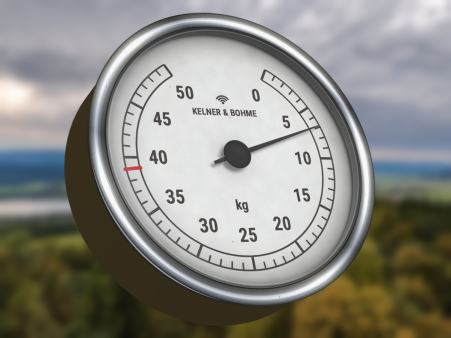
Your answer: 7 kg
